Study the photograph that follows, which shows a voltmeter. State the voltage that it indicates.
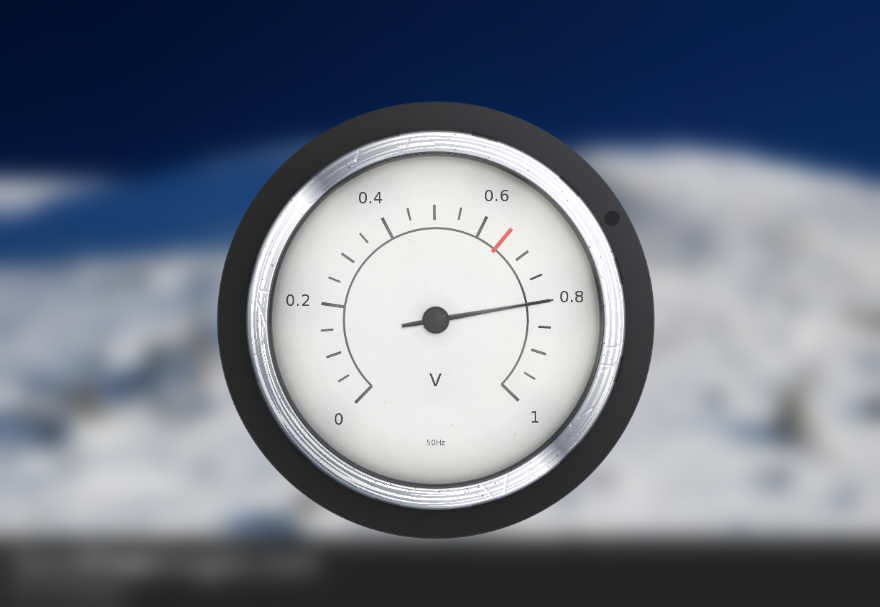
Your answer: 0.8 V
